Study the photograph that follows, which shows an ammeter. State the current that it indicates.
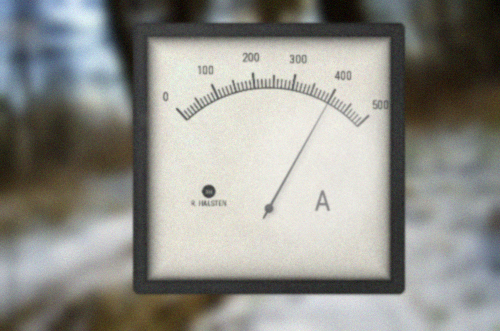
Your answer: 400 A
